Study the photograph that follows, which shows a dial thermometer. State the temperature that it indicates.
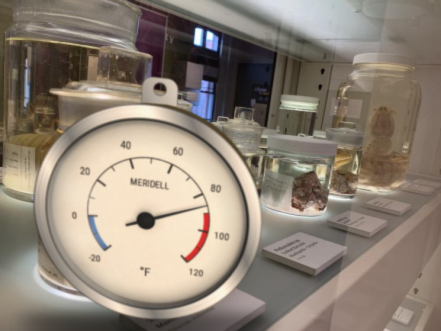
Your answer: 85 °F
